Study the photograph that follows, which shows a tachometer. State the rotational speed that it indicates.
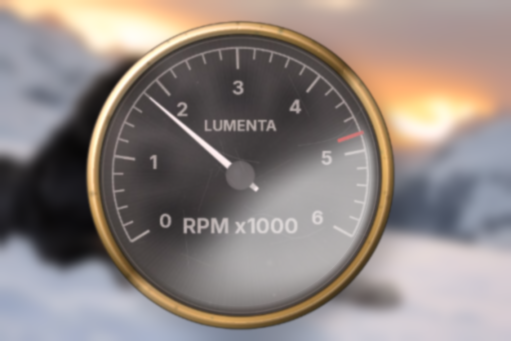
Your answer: 1800 rpm
